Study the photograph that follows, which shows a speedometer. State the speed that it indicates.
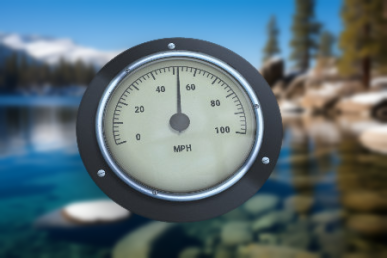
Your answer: 52 mph
